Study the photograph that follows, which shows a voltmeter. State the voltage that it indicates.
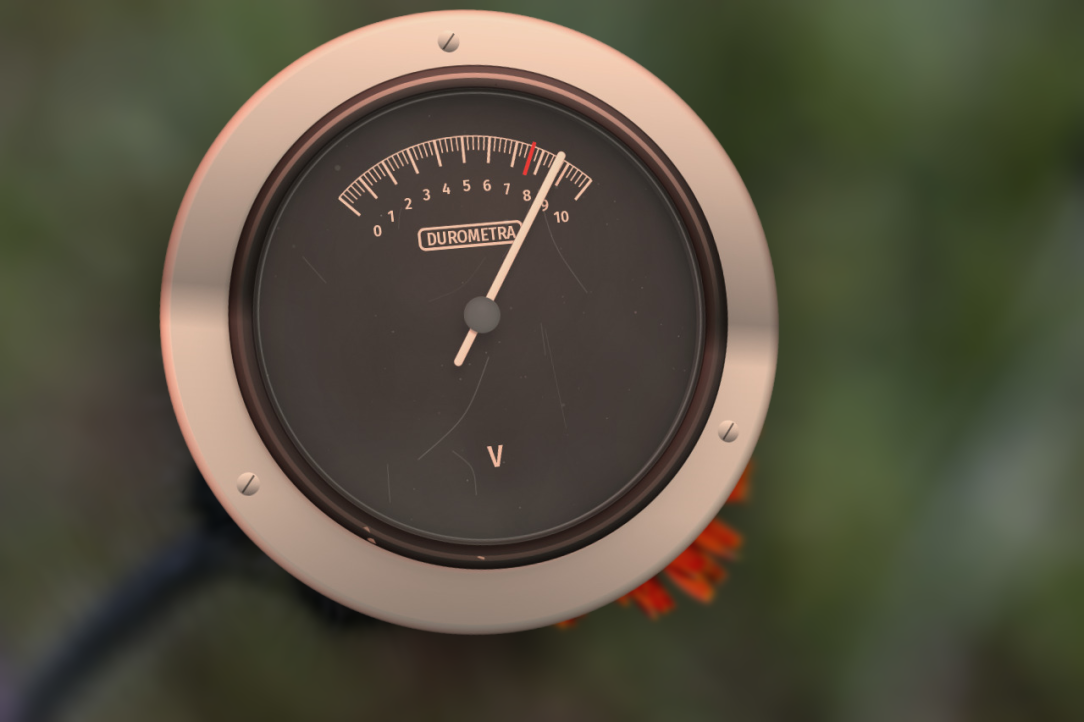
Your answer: 8.6 V
